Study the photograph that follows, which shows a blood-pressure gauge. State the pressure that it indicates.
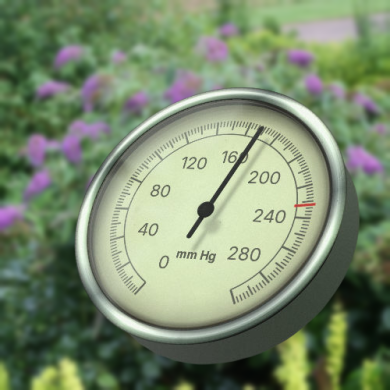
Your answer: 170 mmHg
